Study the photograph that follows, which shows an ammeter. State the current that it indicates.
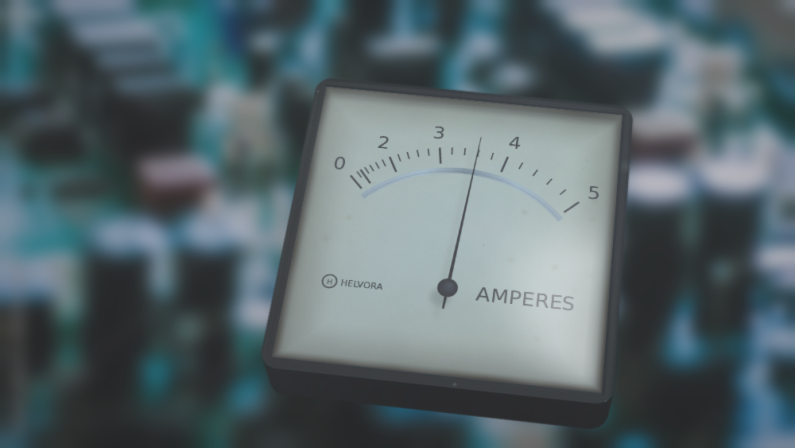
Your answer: 3.6 A
